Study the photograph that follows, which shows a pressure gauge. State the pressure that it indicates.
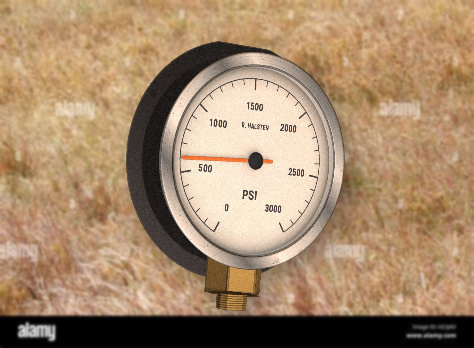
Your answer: 600 psi
